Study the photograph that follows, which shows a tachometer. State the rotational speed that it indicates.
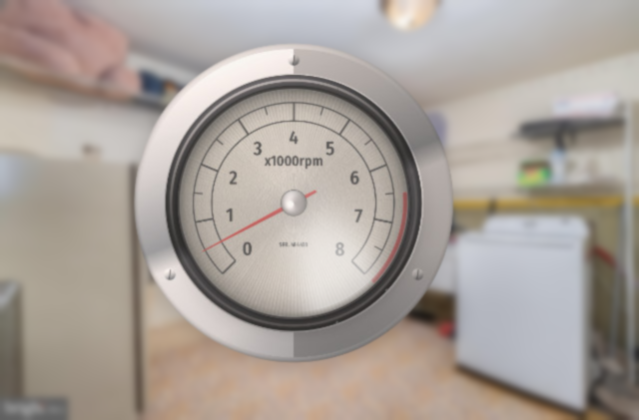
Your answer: 500 rpm
